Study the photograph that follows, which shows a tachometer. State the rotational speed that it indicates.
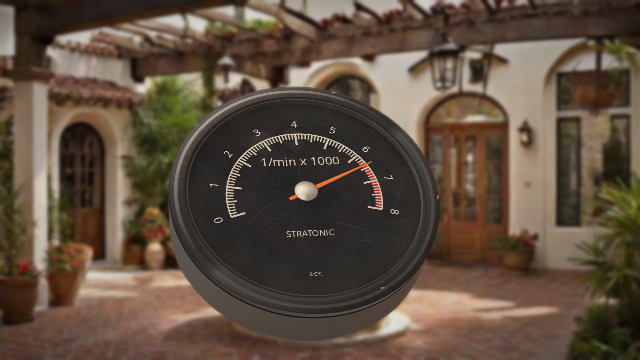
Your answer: 6500 rpm
